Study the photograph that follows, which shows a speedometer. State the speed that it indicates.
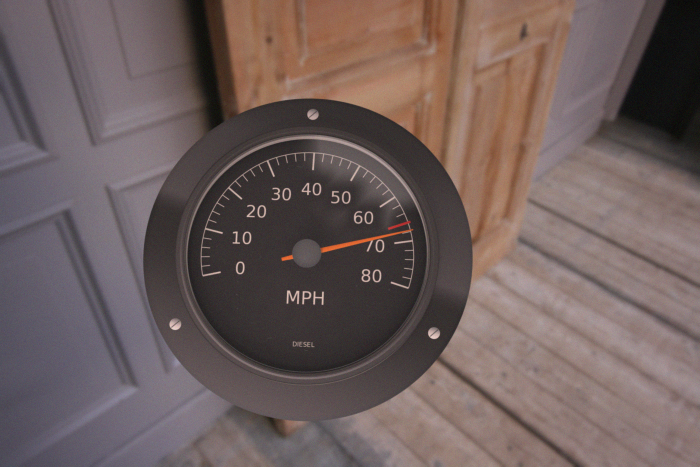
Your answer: 68 mph
